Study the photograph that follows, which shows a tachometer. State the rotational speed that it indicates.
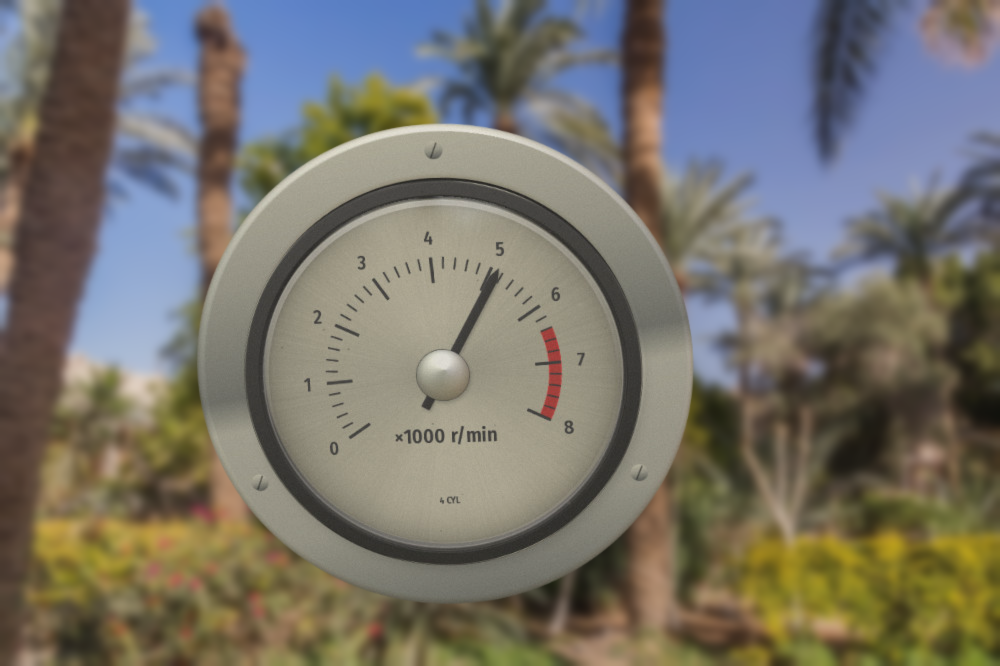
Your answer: 5100 rpm
